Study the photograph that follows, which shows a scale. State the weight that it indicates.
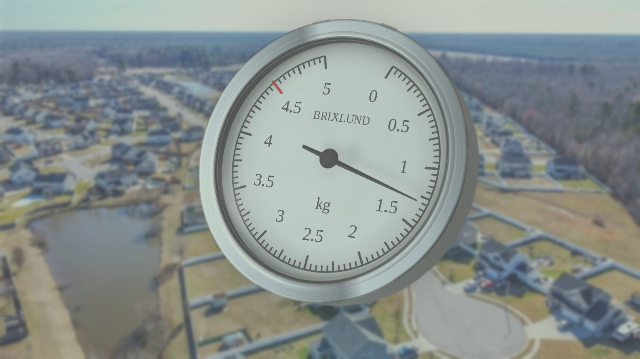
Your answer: 1.3 kg
